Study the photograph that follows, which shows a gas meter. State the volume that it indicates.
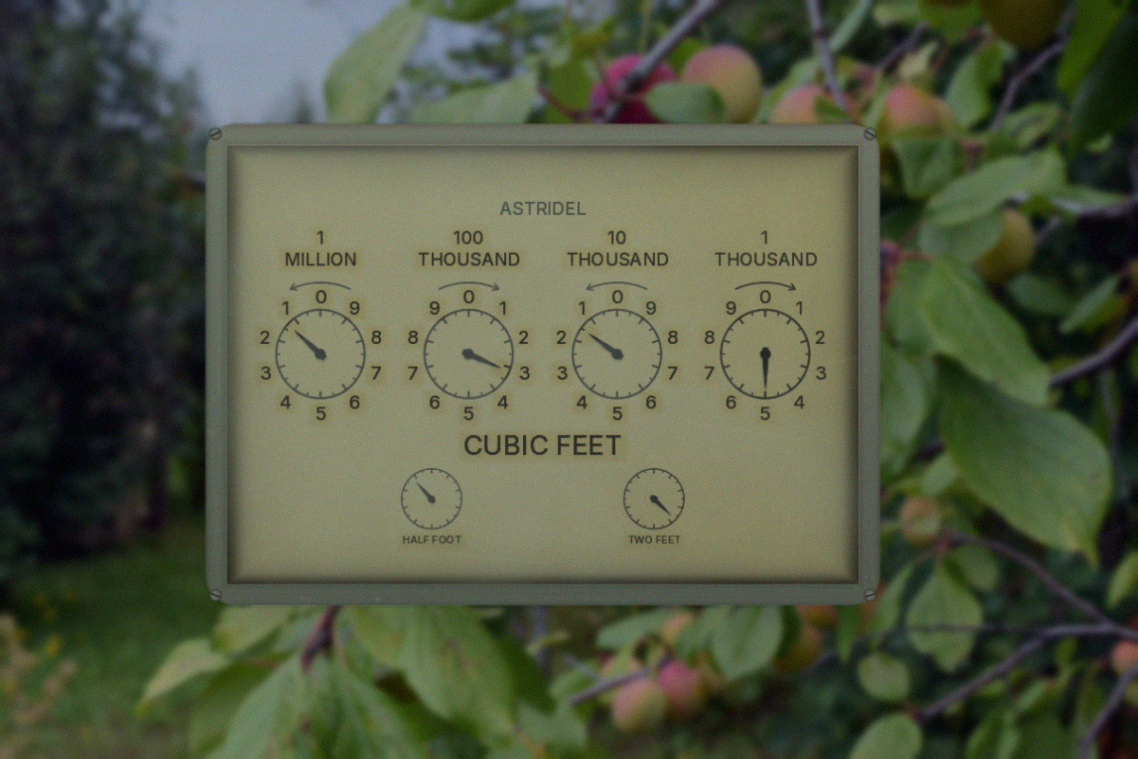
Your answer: 131500 ft³
